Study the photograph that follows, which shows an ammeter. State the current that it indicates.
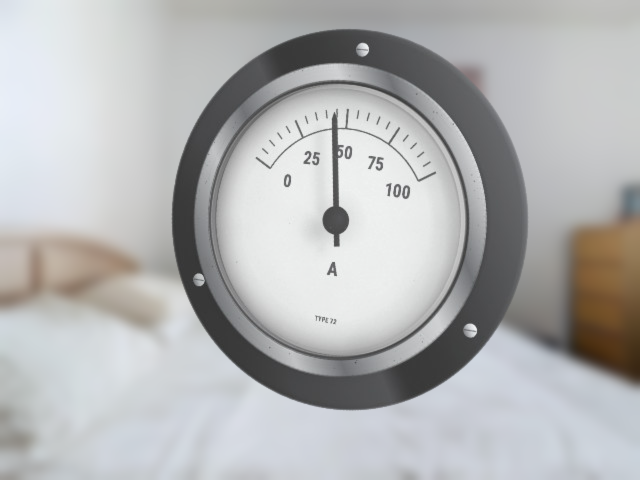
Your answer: 45 A
